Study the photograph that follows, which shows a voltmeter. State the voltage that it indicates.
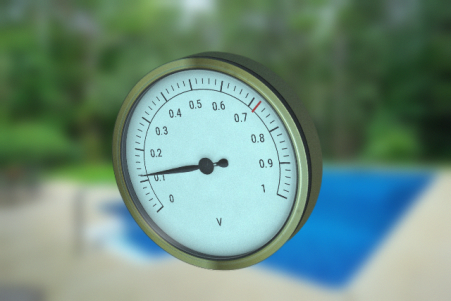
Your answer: 0.12 V
